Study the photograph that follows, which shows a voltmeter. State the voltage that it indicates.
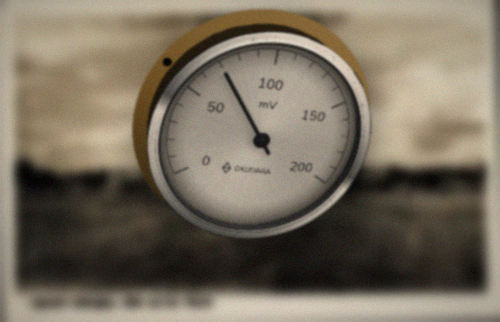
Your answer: 70 mV
